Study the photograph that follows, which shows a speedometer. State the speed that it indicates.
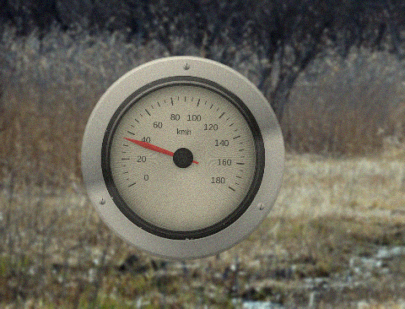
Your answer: 35 km/h
